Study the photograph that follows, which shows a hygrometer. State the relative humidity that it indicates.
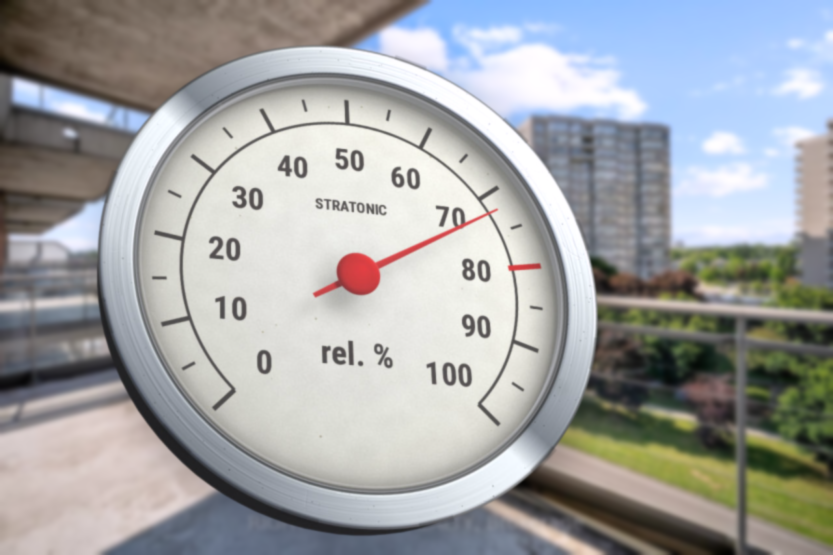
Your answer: 72.5 %
